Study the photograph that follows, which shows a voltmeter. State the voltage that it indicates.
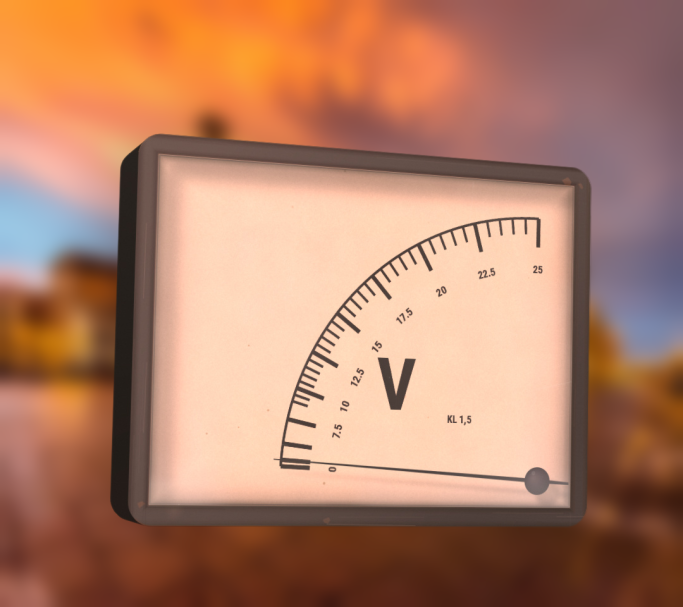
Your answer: 2.5 V
